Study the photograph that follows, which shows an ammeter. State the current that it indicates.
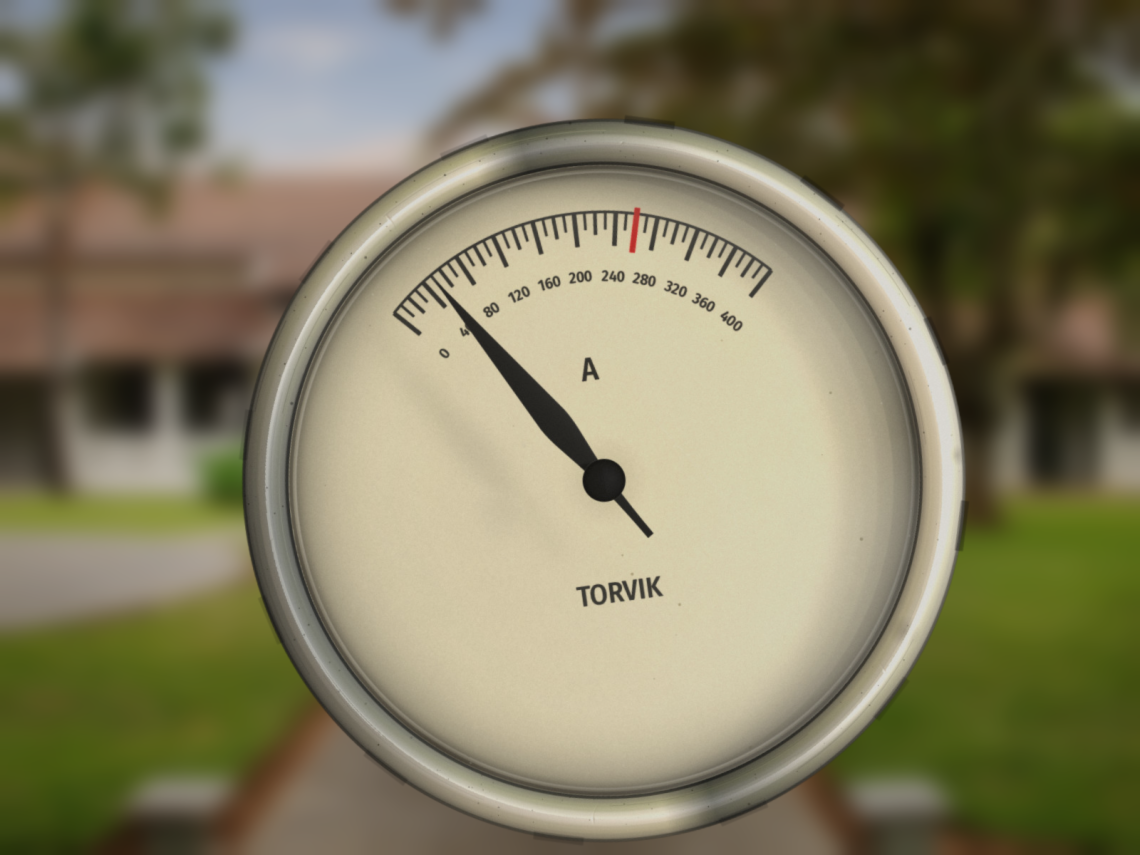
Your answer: 50 A
